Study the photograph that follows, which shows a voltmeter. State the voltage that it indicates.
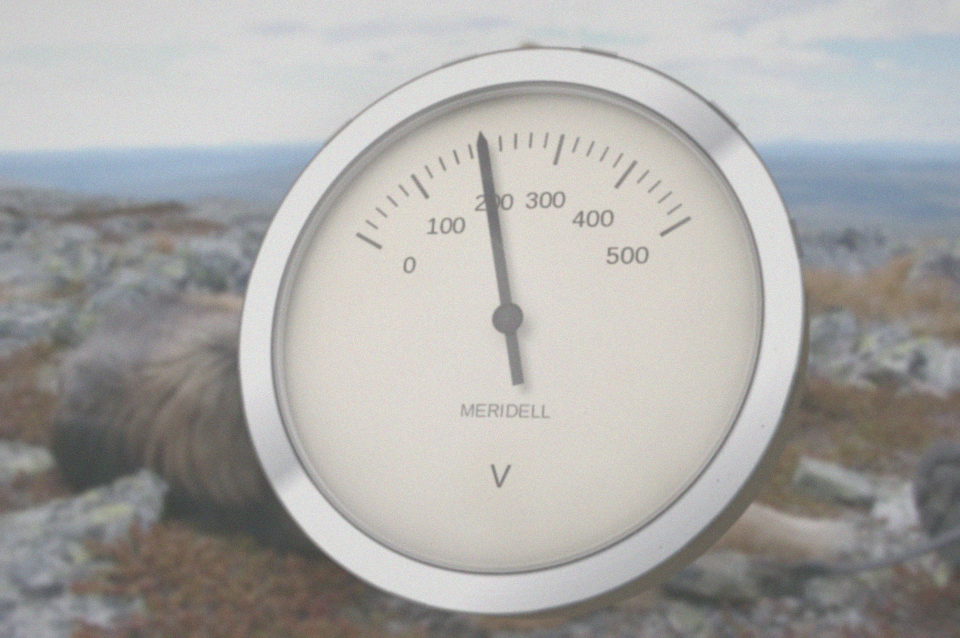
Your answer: 200 V
